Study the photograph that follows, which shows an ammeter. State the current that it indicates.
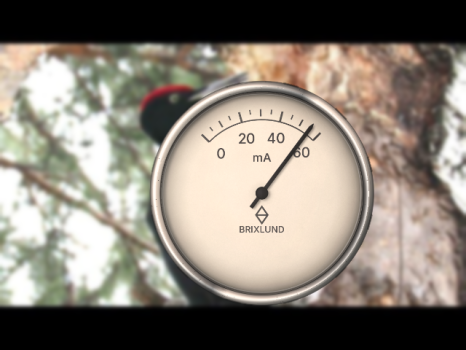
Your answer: 55 mA
